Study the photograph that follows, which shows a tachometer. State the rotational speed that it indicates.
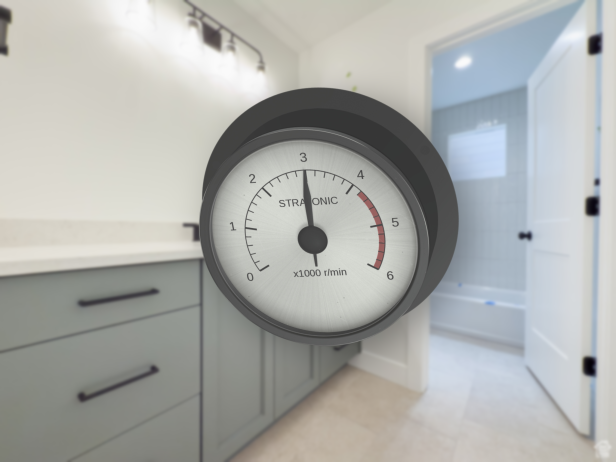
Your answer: 3000 rpm
